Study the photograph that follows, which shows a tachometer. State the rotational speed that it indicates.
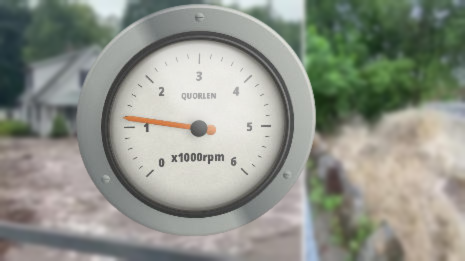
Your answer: 1200 rpm
